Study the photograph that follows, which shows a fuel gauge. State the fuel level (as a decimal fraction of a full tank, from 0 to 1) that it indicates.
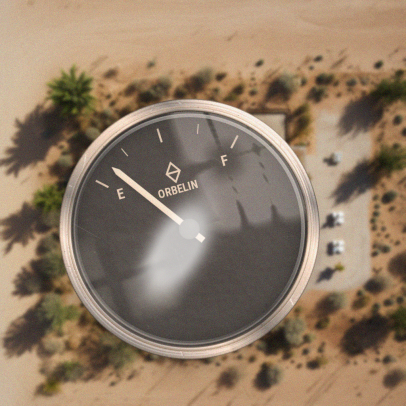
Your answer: 0.125
